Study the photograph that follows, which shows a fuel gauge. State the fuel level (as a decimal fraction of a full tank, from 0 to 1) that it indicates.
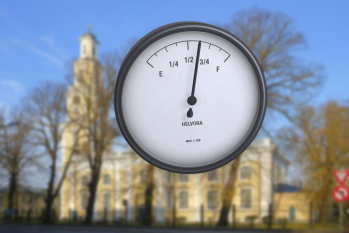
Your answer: 0.625
